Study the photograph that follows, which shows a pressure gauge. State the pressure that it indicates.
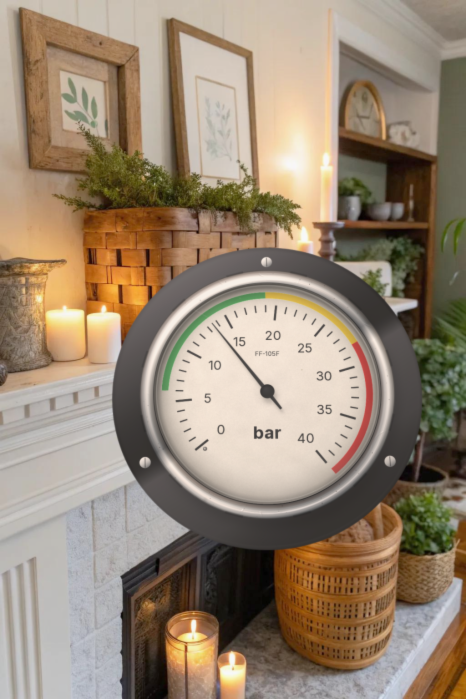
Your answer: 13.5 bar
